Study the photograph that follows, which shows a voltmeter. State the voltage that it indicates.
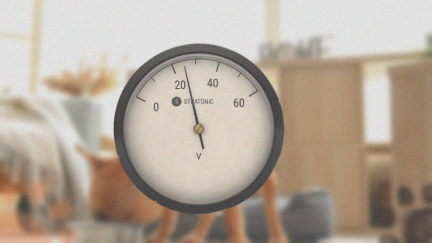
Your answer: 25 V
